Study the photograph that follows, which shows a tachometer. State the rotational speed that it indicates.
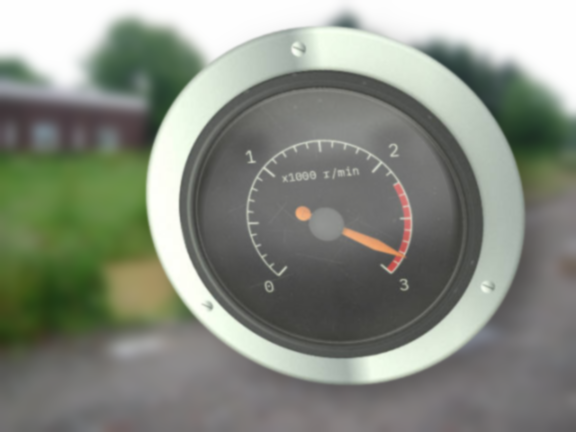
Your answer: 2800 rpm
